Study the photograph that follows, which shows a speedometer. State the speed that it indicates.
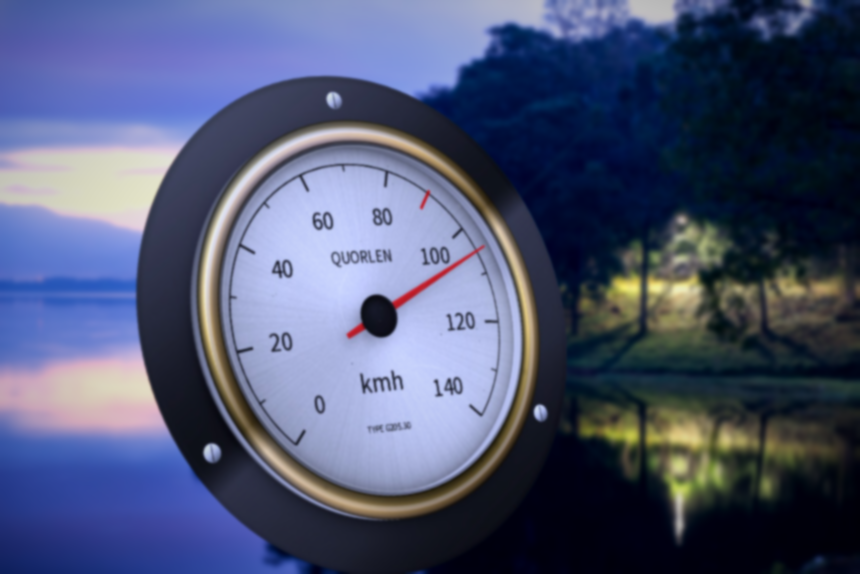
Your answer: 105 km/h
